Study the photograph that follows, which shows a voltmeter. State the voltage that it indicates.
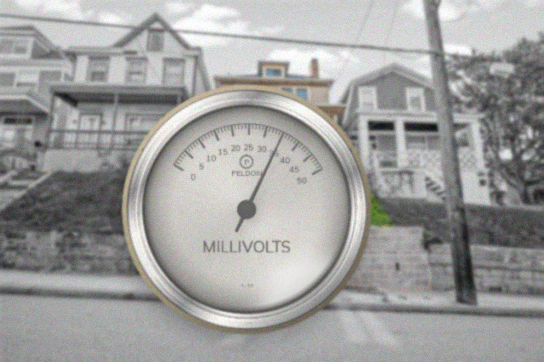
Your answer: 35 mV
